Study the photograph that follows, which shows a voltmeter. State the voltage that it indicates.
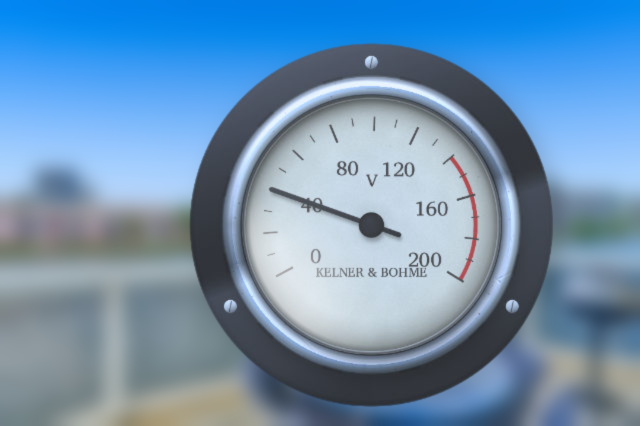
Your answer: 40 V
